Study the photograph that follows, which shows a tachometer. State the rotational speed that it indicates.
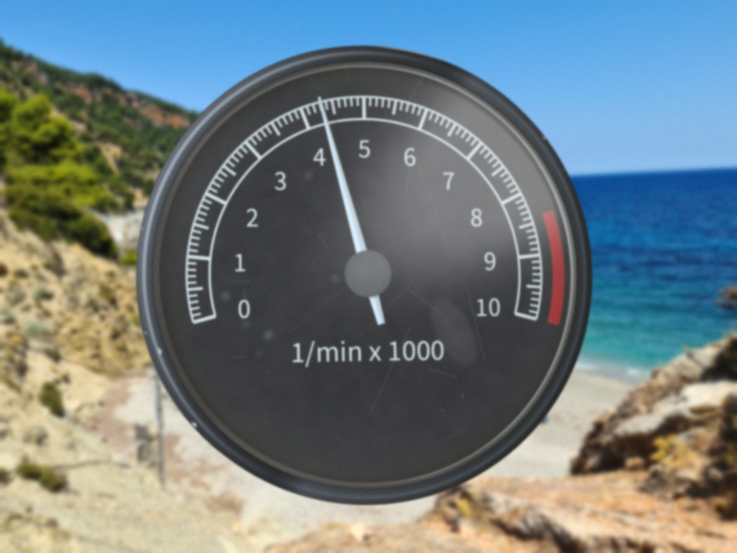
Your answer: 4300 rpm
